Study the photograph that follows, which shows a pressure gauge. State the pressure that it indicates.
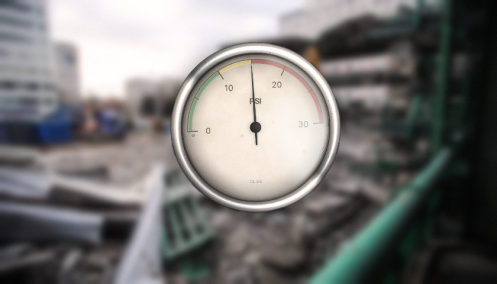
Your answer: 15 psi
